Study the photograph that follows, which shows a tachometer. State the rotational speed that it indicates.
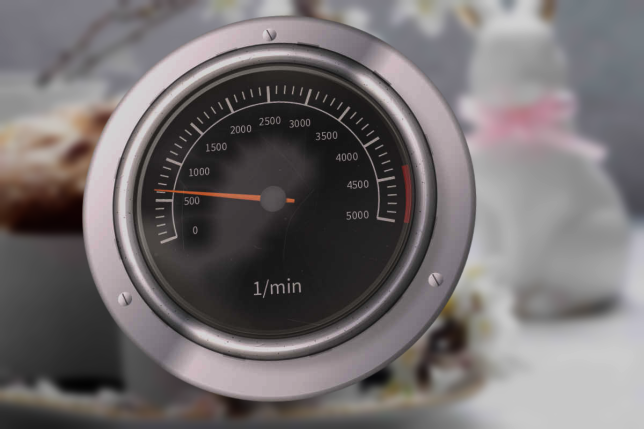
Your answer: 600 rpm
